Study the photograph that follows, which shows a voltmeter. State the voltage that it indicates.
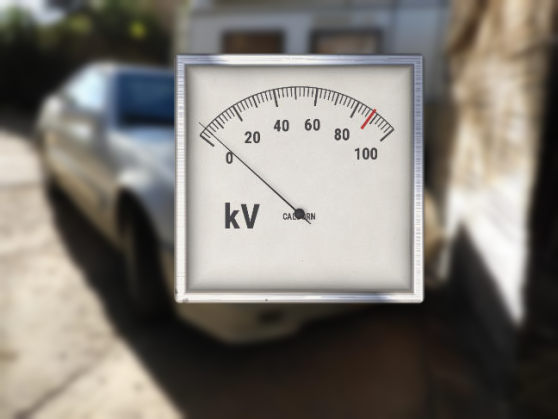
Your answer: 4 kV
